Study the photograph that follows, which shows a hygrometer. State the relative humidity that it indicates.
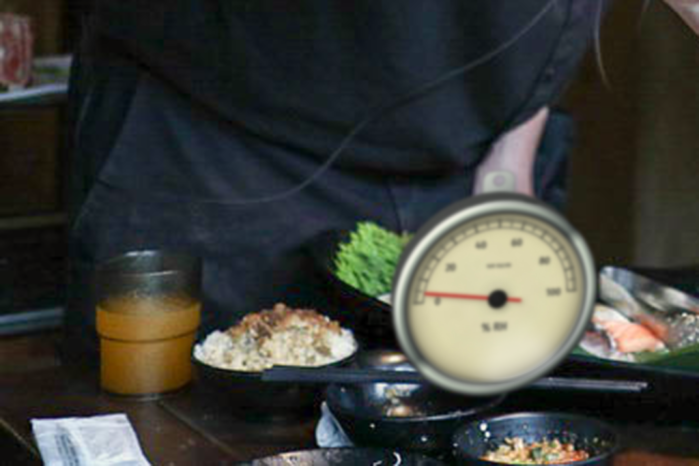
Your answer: 5 %
